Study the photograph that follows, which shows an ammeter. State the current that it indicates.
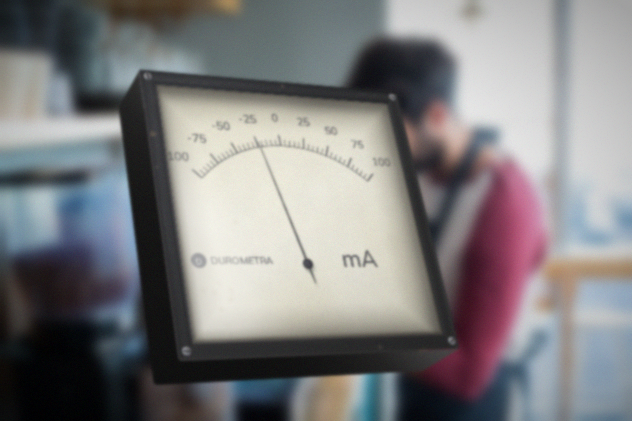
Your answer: -25 mA
